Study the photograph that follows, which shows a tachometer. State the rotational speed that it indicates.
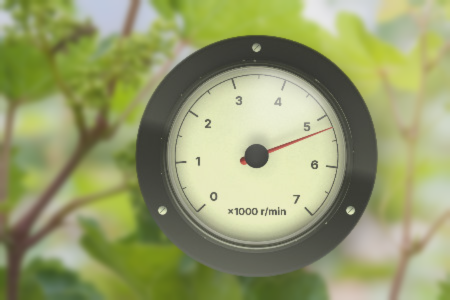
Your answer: 5250 rpm
